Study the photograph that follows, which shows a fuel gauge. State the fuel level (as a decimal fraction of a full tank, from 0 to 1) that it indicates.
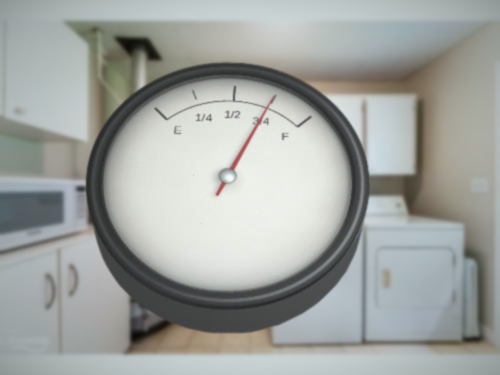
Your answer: 0.75
